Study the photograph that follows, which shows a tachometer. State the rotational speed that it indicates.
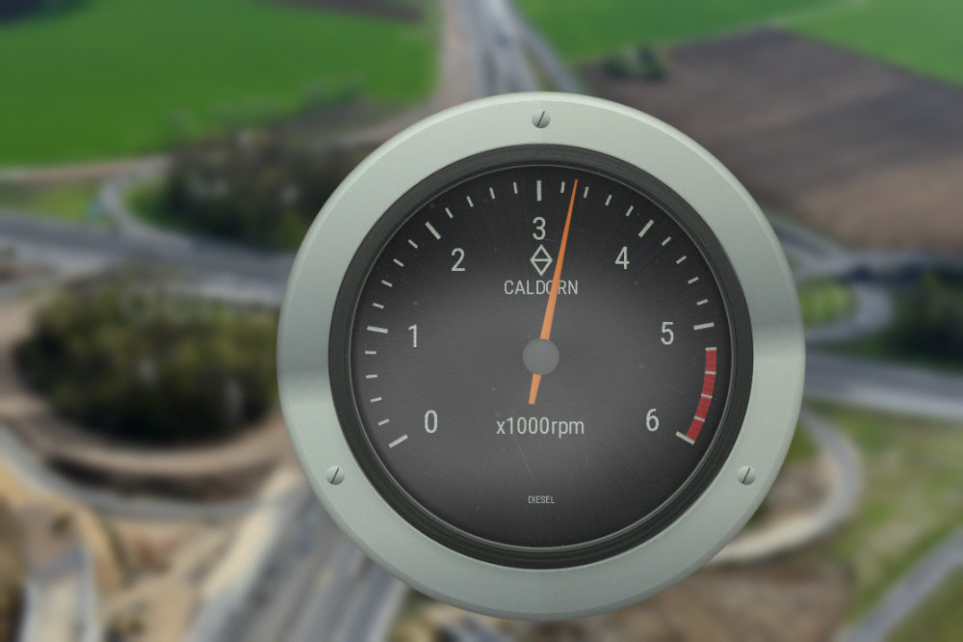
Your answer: 3300 rpm
